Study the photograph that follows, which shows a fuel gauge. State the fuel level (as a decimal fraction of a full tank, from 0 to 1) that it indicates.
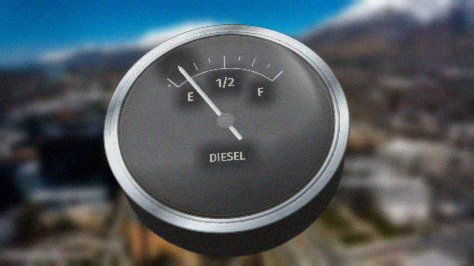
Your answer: 0.125
